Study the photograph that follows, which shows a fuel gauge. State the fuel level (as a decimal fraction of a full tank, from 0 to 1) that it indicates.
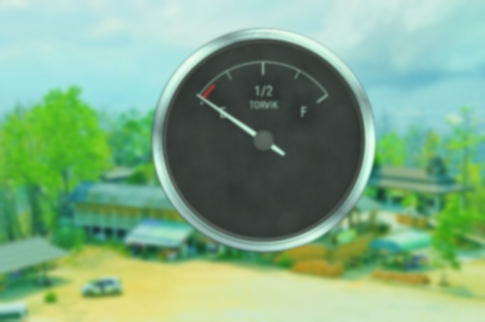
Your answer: 0
